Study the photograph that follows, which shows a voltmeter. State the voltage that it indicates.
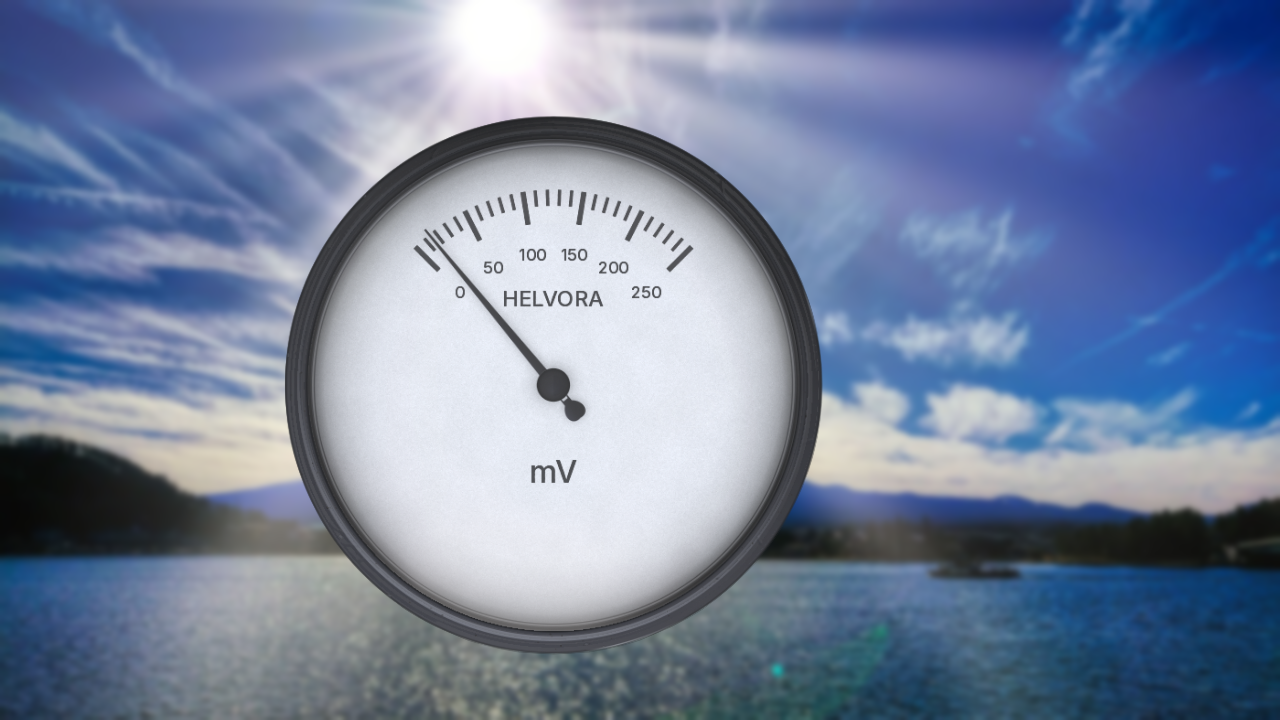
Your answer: 15 mV
